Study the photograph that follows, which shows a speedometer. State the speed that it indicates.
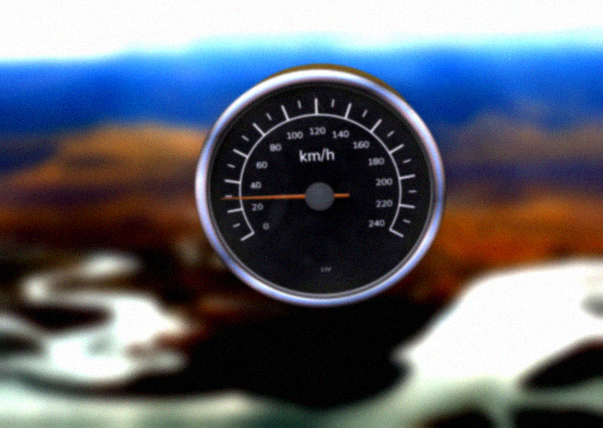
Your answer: 30 km/h
